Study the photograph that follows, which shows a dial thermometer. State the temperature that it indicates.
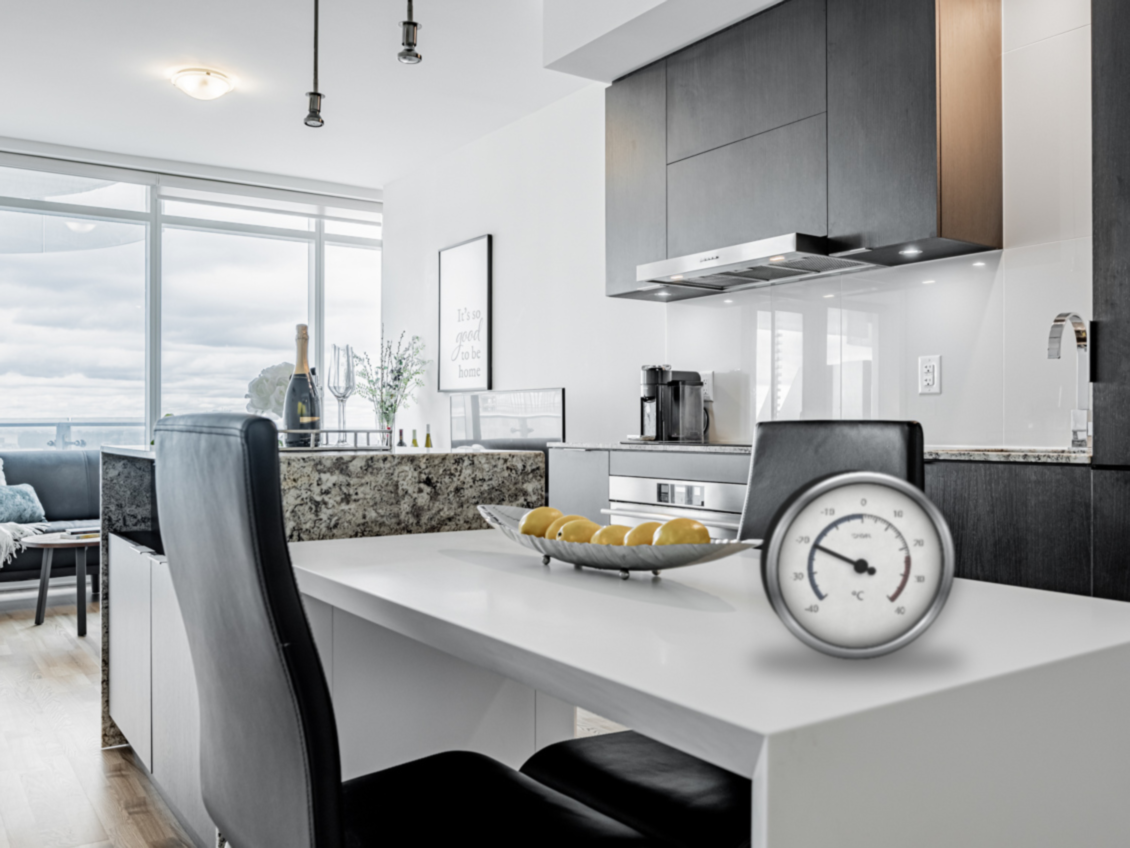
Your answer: -20 °C
